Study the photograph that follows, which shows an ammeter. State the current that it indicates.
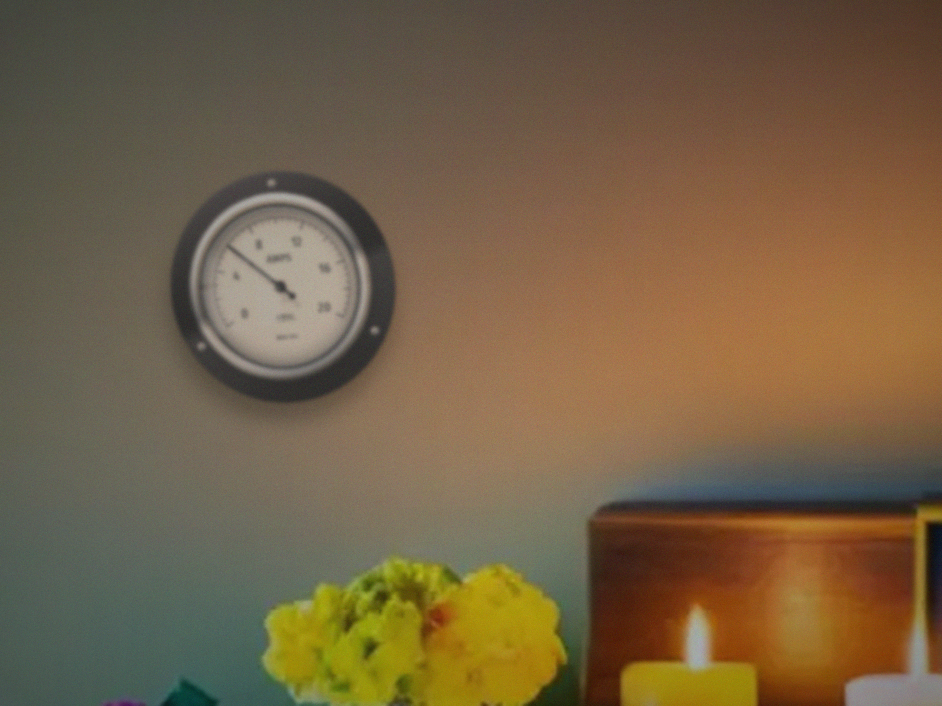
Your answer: 6 A
